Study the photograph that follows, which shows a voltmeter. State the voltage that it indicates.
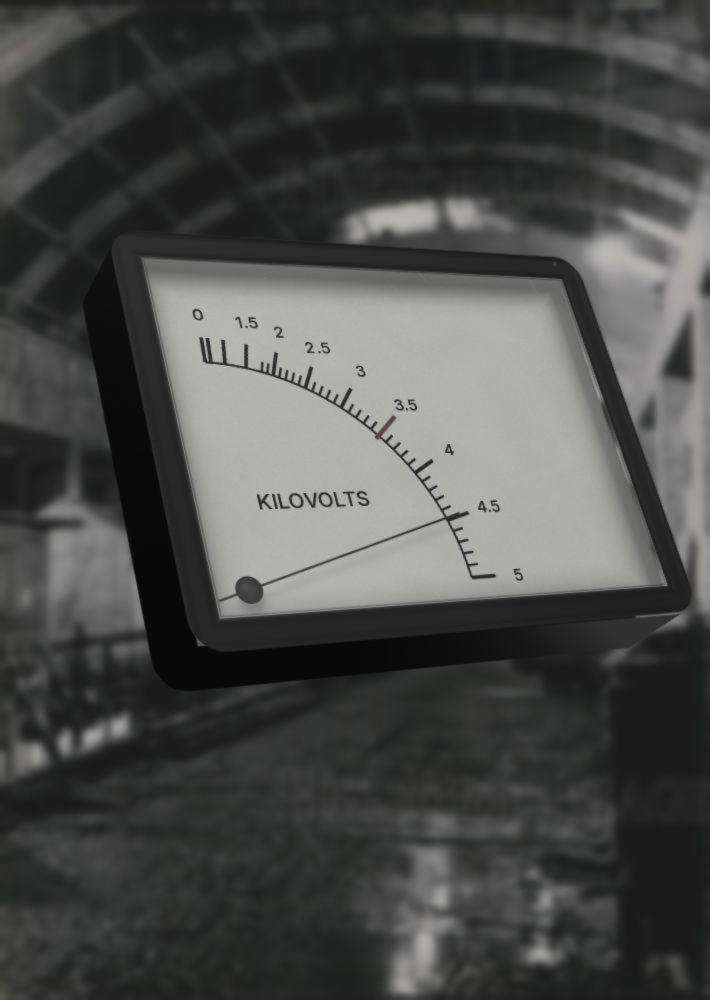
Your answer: 4.5 kV
